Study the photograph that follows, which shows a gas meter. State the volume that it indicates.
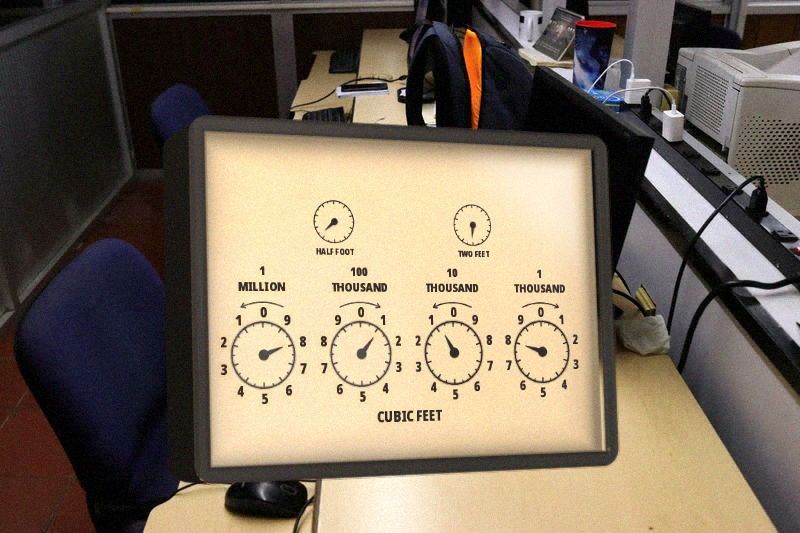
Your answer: 810800 ft³
